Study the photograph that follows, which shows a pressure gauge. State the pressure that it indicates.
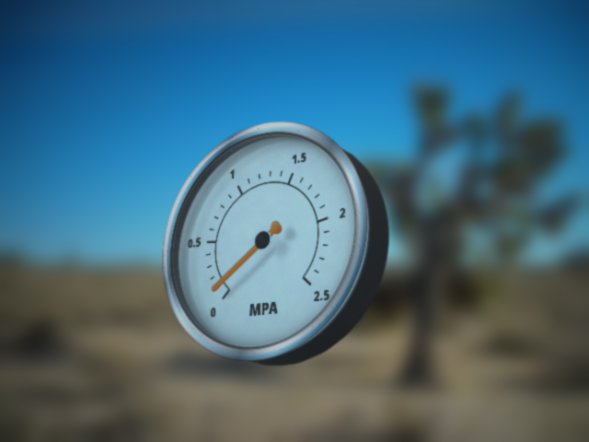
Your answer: 0.1 MPa
